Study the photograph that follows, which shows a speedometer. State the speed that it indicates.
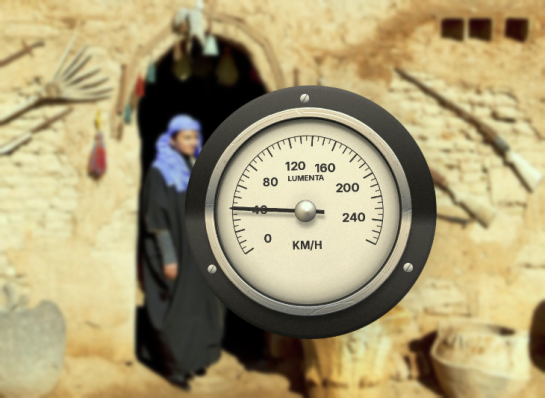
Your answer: 40 km/h
